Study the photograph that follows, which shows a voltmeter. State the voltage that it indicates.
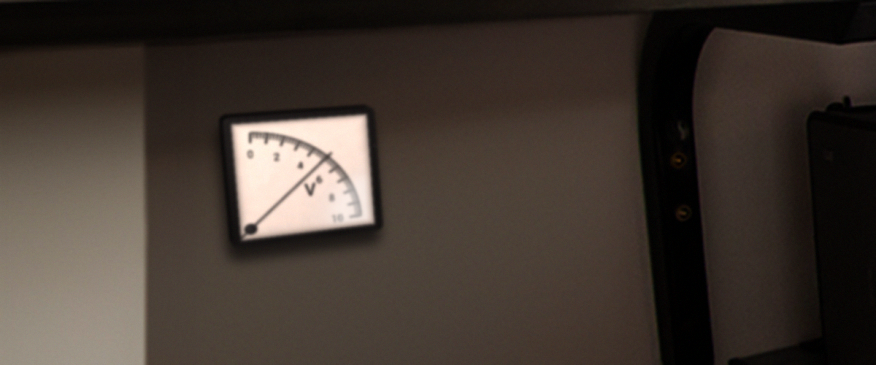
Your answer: 5 V
